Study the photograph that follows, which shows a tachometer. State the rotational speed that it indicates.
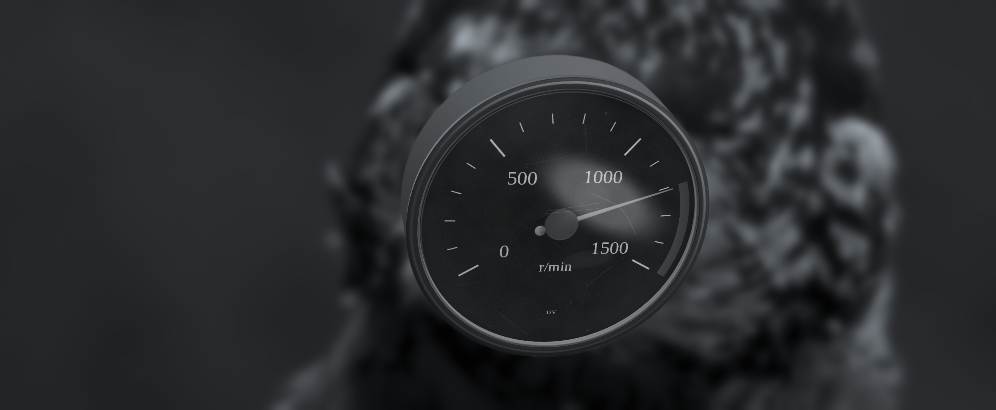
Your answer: 1200 rpm
